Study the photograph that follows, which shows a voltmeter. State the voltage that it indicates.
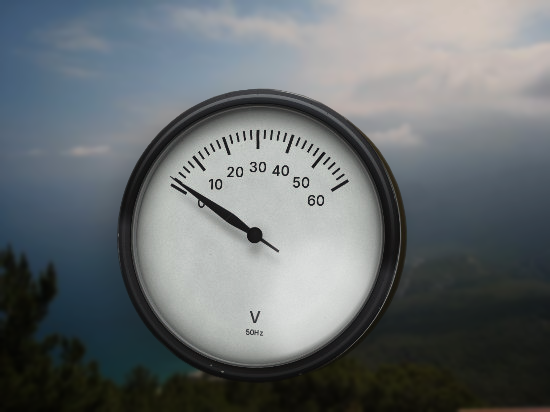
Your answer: 2 V
